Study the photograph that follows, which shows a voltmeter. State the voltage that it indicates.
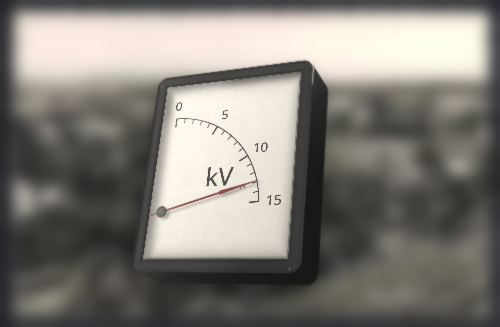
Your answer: 13 kV
